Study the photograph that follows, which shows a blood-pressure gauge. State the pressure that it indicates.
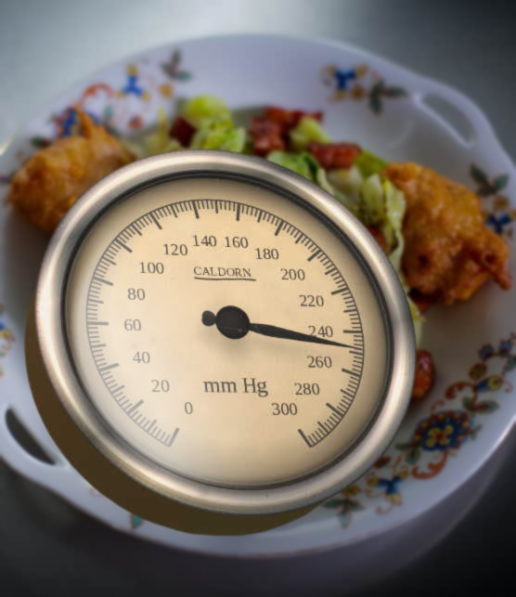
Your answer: 250 mmHg
